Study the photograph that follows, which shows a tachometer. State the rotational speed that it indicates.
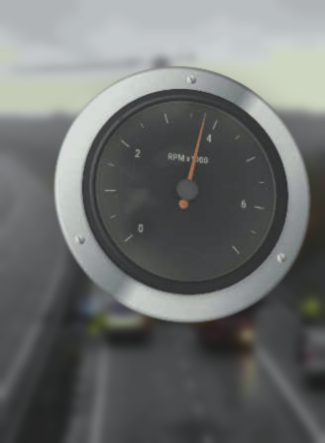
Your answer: 3750 rpm
